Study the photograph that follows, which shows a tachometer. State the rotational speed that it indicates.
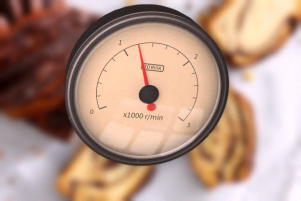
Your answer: 1200 rpm
